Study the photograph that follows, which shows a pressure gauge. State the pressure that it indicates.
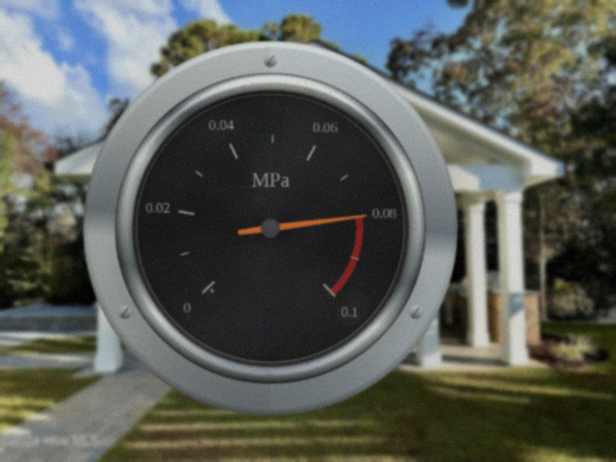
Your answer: 0.08 MPa
